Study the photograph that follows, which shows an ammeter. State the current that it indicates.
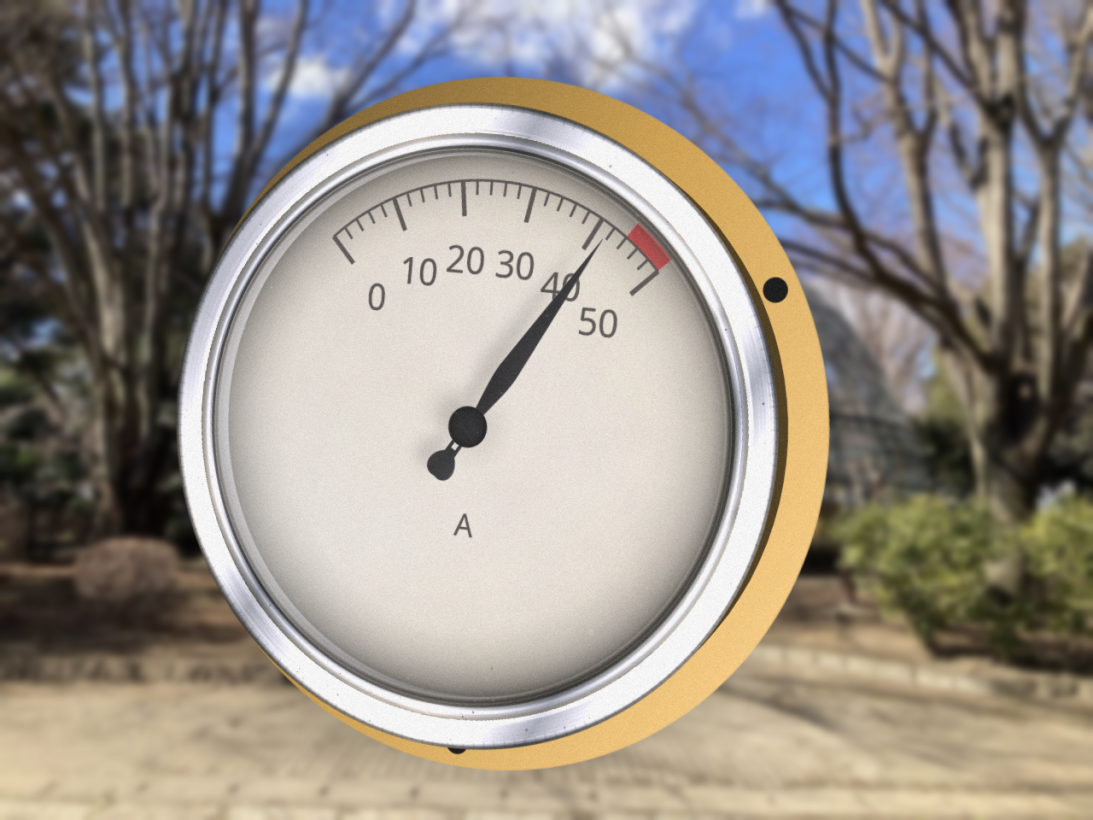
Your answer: 42 A
